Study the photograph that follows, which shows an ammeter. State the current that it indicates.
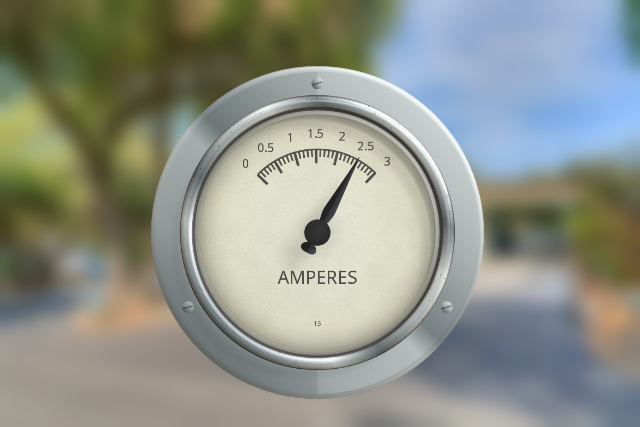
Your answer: 2.5 A
